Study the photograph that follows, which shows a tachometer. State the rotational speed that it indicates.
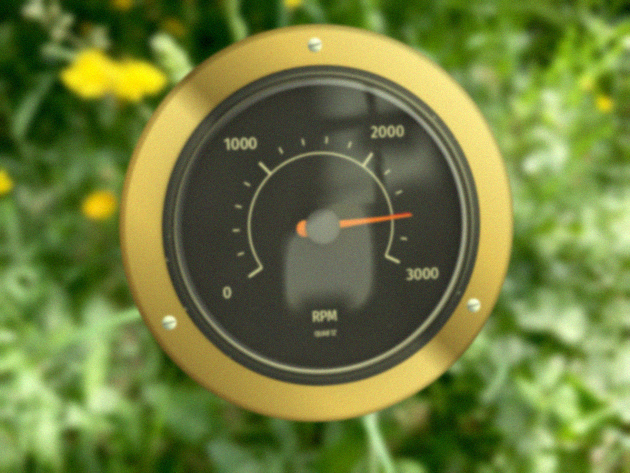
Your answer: 2600 rpm
